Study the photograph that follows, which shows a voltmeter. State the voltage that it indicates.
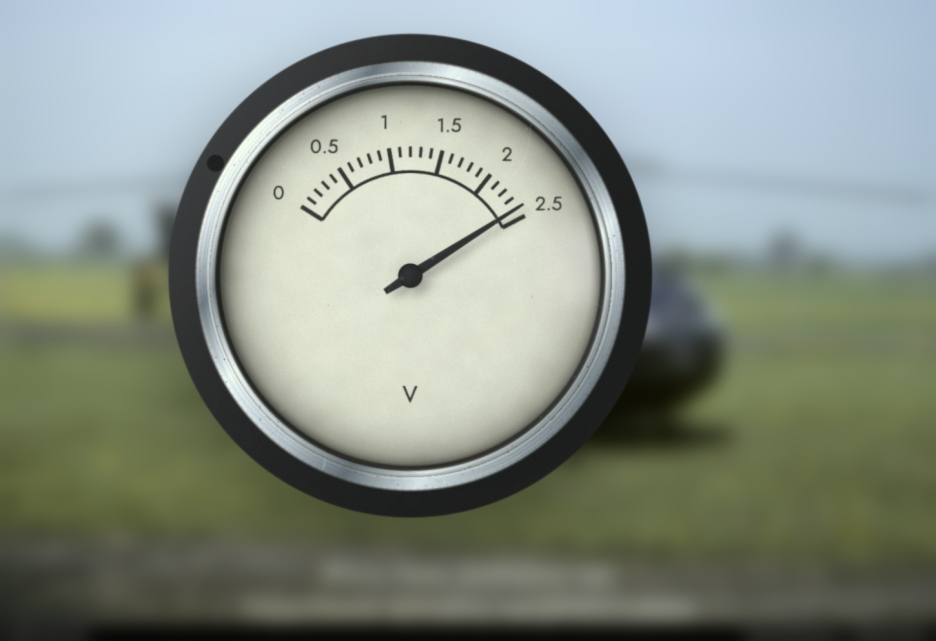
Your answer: 2.4 V
